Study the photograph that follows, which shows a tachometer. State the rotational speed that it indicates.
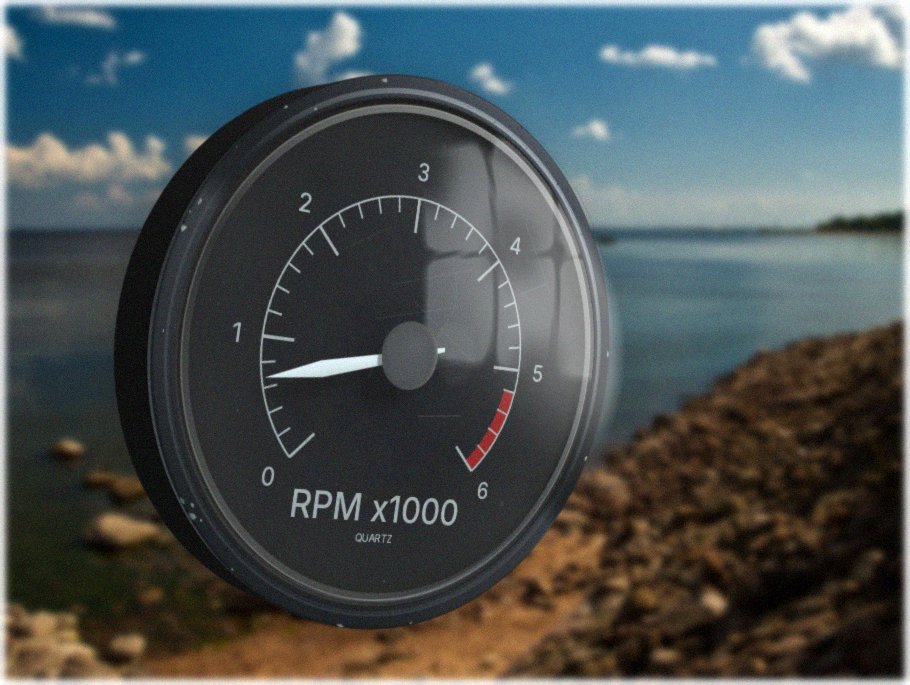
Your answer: 700 rpm
